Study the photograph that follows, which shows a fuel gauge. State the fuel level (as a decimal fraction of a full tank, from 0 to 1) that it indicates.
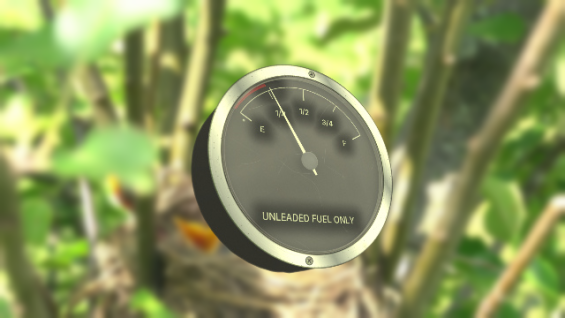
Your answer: 0.25
